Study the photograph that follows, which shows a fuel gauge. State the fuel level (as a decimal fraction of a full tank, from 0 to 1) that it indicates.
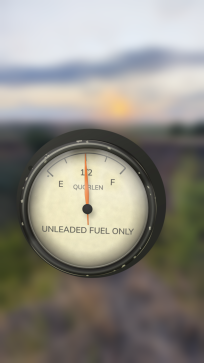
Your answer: 0.5
